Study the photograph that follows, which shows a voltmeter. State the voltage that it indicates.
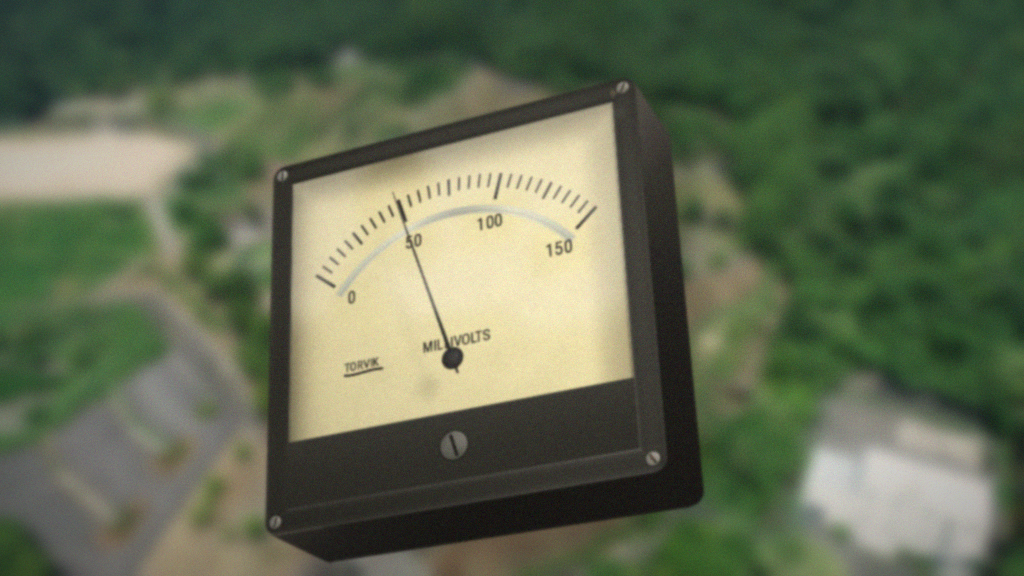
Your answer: 50 mV
